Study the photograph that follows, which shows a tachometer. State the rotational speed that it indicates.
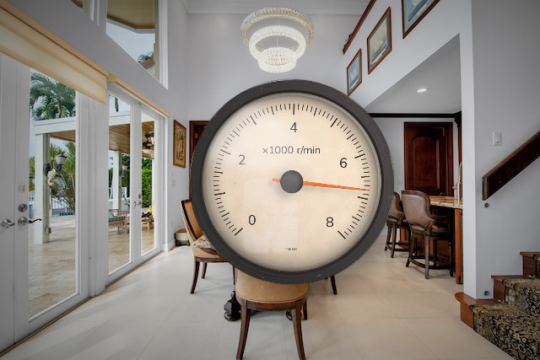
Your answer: 6800 rpm
